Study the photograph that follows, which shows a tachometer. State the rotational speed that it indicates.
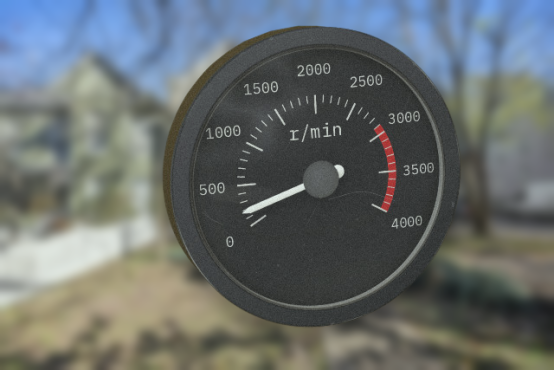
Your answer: 200 rpm
